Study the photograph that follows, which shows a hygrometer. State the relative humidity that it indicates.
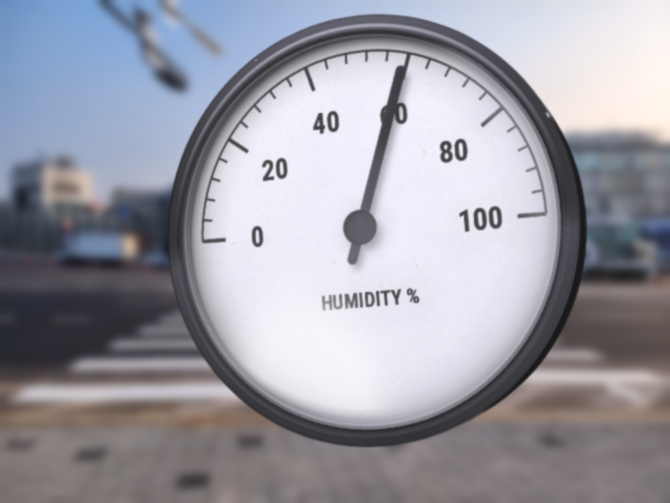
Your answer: 60 %
